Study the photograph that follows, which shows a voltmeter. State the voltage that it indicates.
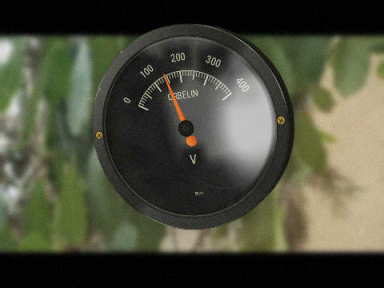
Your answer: 150 V
